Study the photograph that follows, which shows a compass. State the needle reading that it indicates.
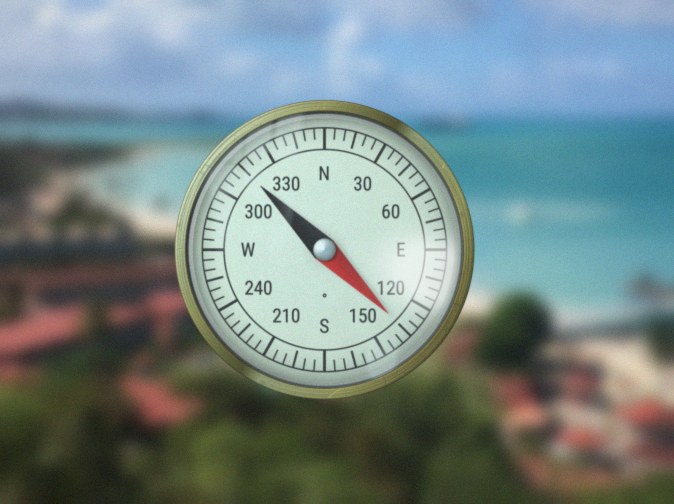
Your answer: 135 °
